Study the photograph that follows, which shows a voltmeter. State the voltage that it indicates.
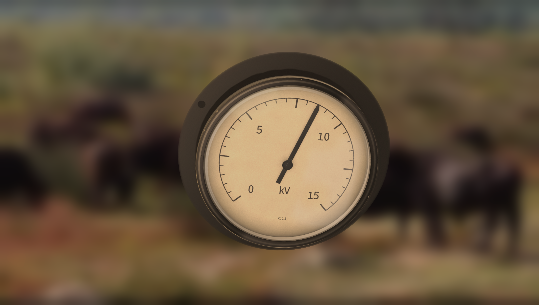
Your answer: 8.5 kV
